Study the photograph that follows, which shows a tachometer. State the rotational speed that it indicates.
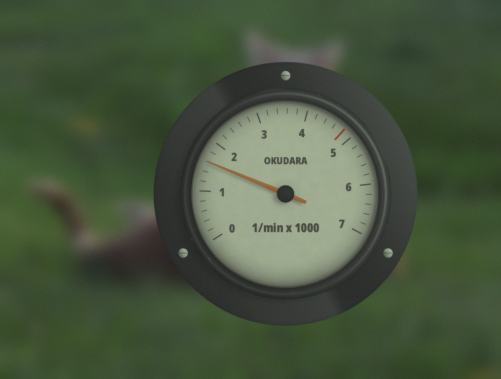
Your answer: 1600 rpm
